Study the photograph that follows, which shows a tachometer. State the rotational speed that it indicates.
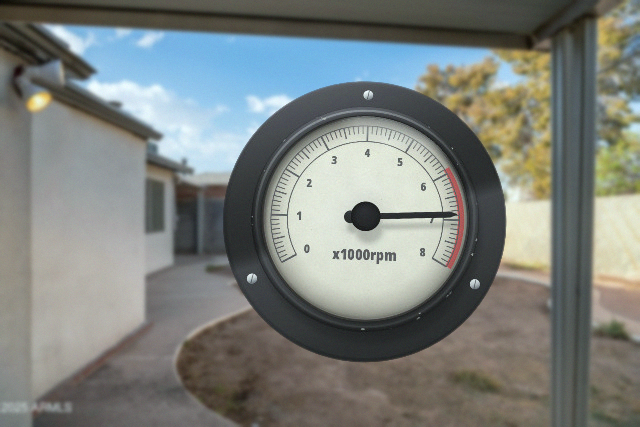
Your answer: 6900 rpm
